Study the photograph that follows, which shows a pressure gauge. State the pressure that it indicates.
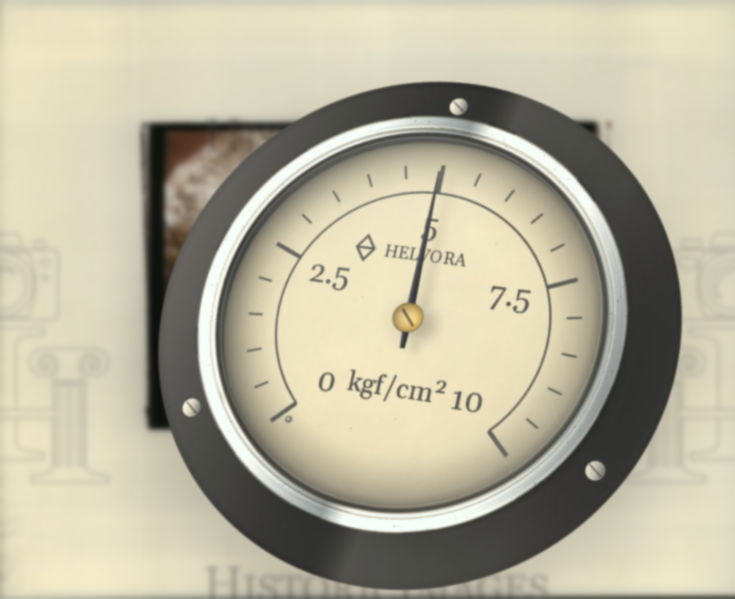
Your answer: 5 kg/cm²
